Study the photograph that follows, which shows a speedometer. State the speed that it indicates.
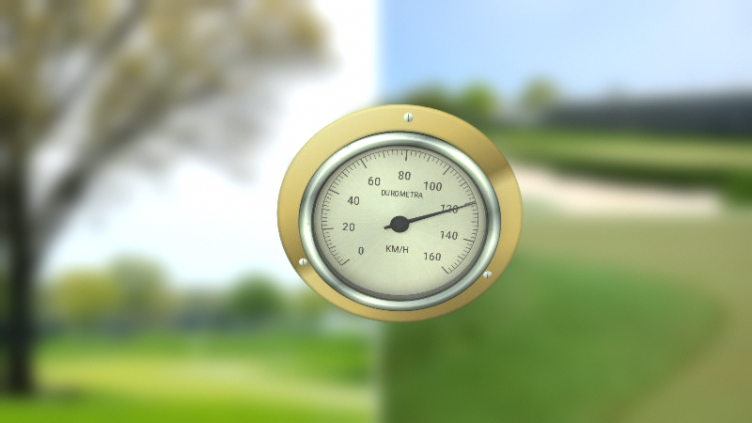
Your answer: 120 km/h
